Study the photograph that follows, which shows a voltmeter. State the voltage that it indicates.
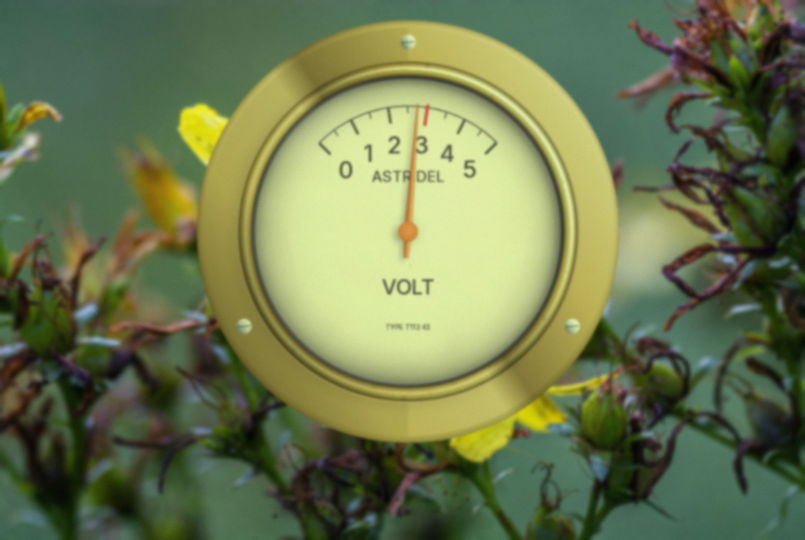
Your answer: 2.75 V
